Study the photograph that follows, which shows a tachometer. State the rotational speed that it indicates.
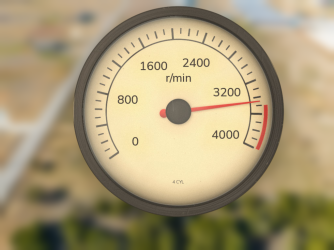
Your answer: 3450 rpm
